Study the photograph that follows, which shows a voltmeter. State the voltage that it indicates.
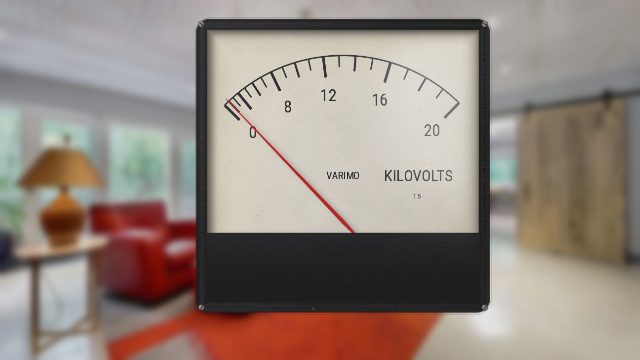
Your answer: 2 kV
